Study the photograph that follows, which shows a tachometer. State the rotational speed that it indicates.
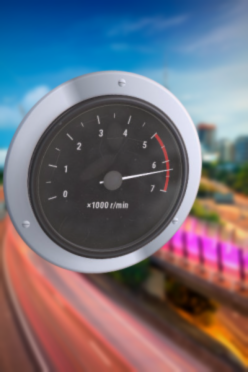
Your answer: 6250 rpm
